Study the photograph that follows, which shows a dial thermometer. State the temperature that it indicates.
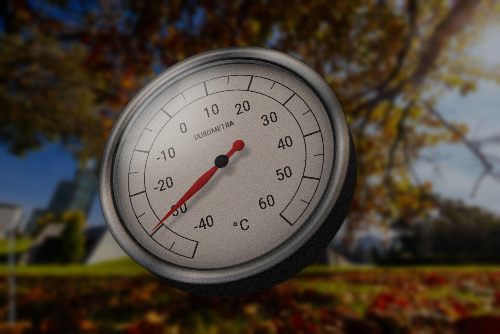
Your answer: -30 °C
